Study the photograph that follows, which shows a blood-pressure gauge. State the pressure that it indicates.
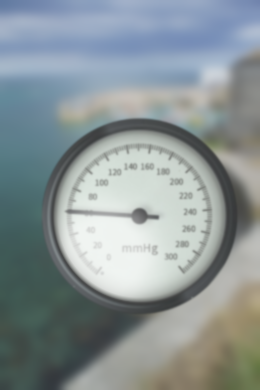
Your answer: 60 mmHg
